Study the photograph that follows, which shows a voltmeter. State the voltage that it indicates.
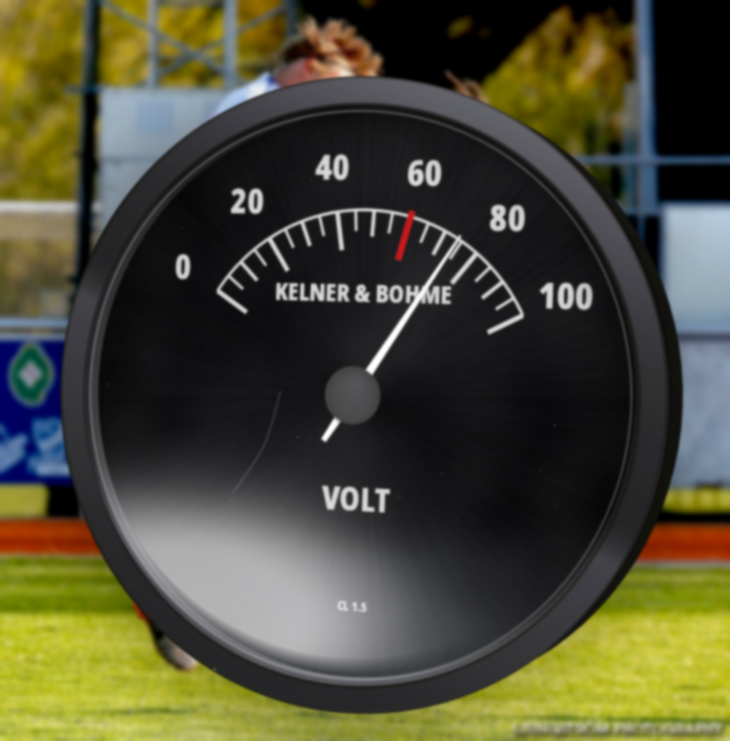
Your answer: 75 V
